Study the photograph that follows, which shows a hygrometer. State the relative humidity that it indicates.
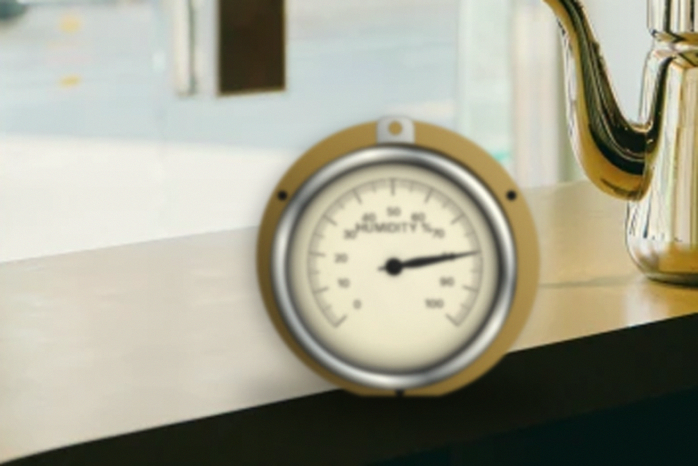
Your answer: 80 %
